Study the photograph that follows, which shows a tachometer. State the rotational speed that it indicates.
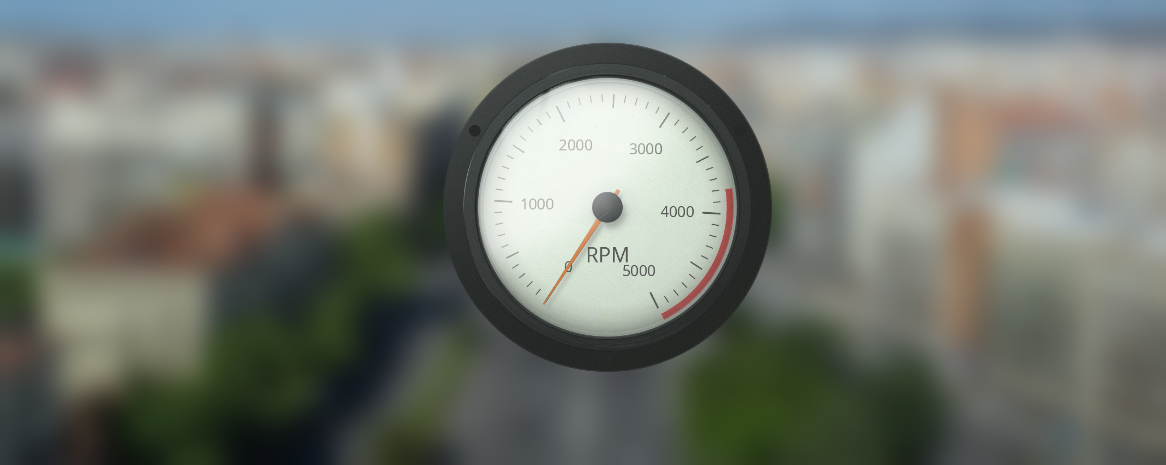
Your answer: 0 rpm
